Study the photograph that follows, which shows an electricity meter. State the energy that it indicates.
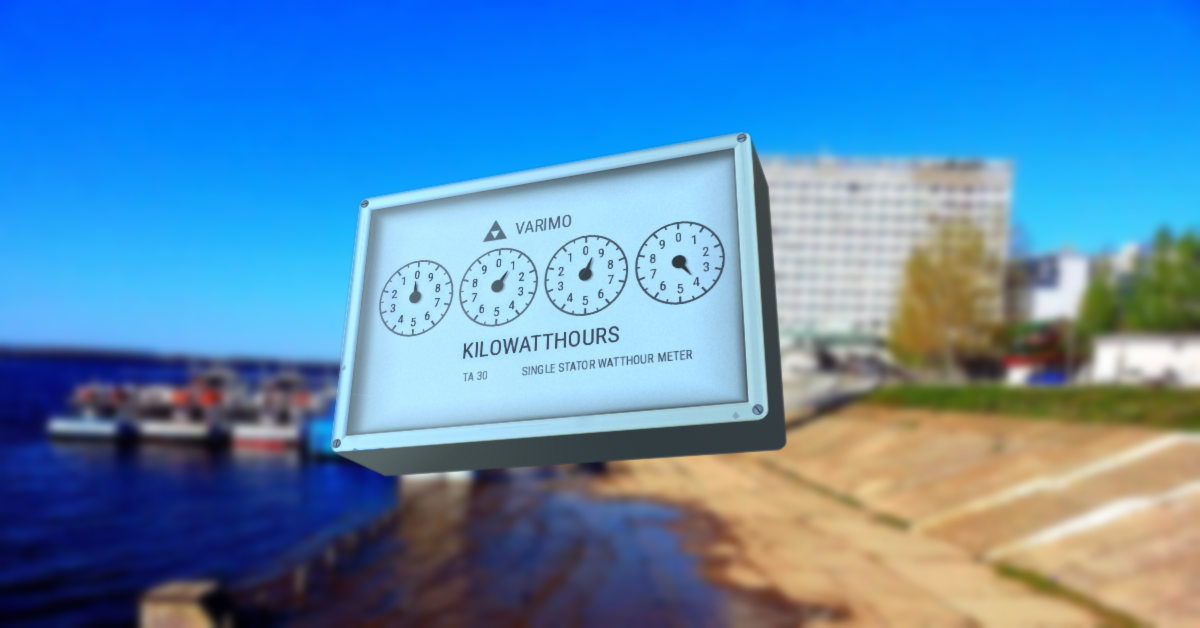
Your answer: 94 kWh
